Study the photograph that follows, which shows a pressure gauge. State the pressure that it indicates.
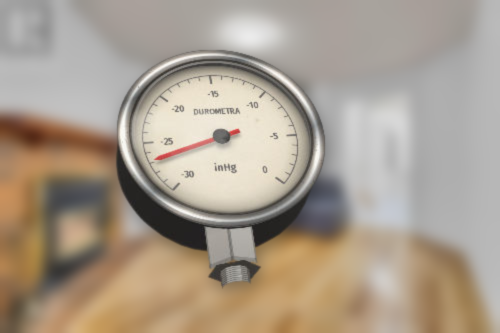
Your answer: -27 inHg
